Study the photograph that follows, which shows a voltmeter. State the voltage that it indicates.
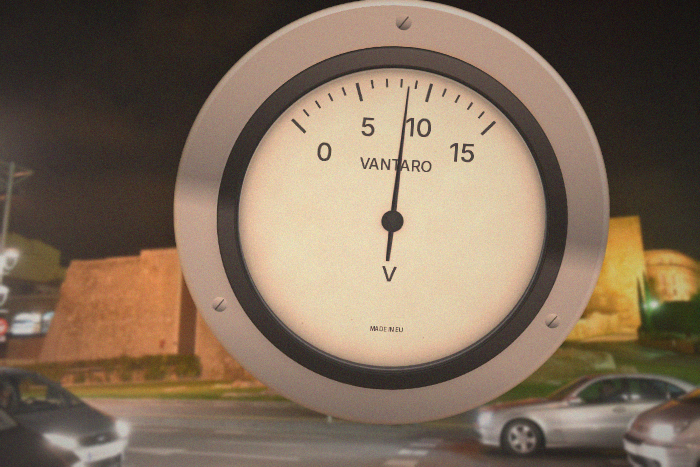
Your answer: 8.5 V
